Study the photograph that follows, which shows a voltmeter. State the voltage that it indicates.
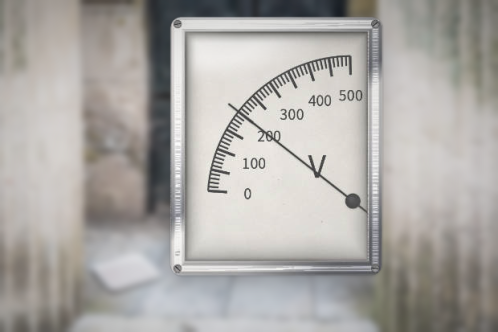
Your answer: 200 V
